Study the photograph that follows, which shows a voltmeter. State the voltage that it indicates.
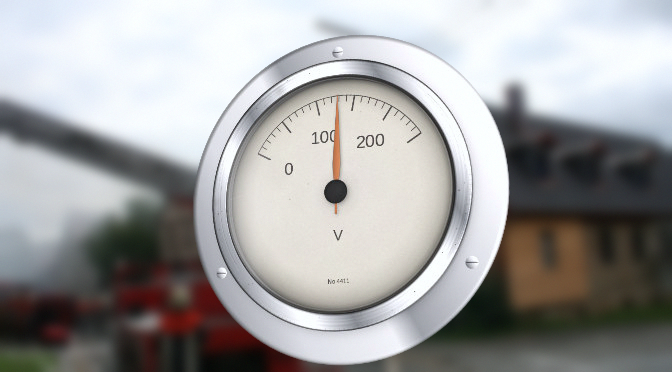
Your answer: 130 V
